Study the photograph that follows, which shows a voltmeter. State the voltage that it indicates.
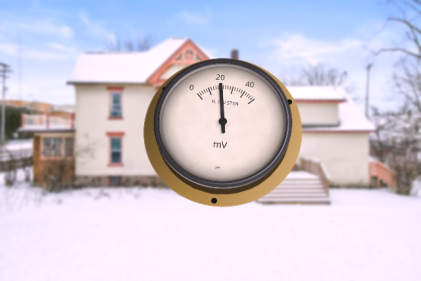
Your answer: 20 mV
